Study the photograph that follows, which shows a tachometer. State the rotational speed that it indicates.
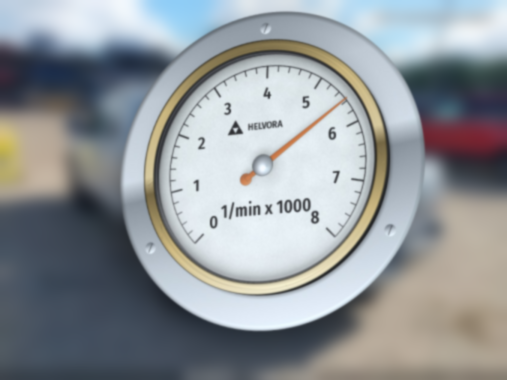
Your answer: 5600 rpm
